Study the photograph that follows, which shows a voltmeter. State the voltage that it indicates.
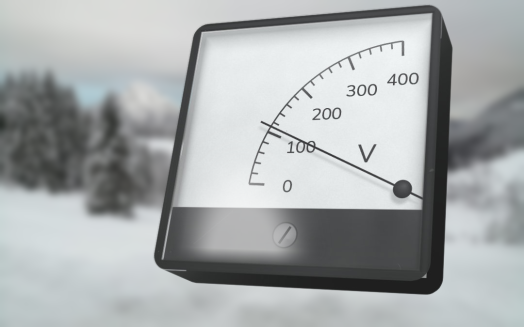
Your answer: 110 V
